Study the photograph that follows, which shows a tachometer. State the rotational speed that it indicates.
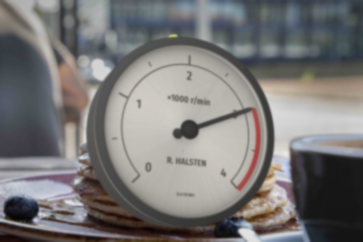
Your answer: 3000 rpm
